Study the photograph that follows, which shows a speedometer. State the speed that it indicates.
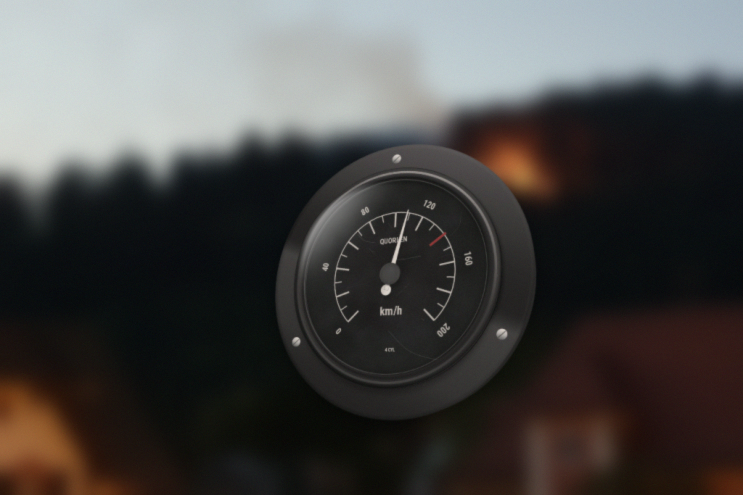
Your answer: 110 km/h
